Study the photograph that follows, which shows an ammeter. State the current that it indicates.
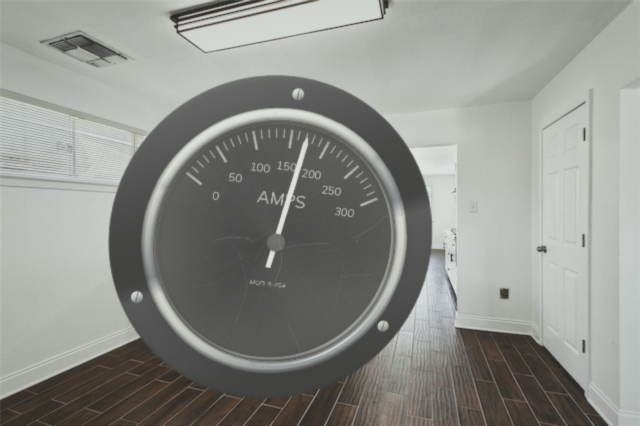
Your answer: 170 A
